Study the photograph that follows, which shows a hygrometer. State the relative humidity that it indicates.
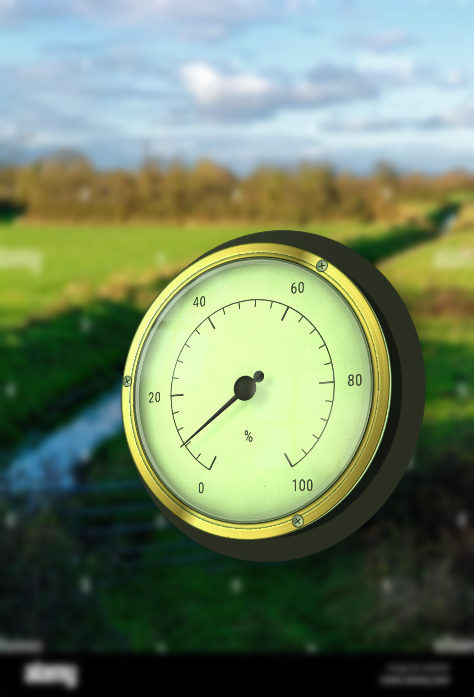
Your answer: 8 %
